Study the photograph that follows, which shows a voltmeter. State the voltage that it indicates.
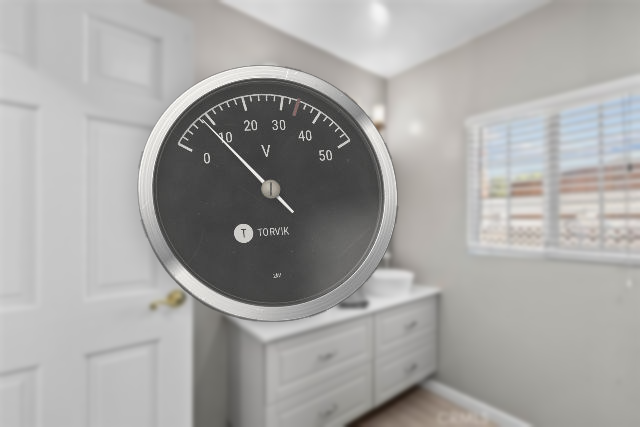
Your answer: 8 V
